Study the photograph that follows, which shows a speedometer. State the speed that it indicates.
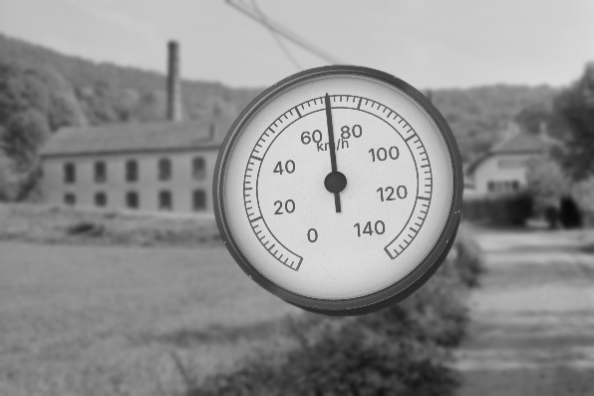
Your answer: 70 km/h
